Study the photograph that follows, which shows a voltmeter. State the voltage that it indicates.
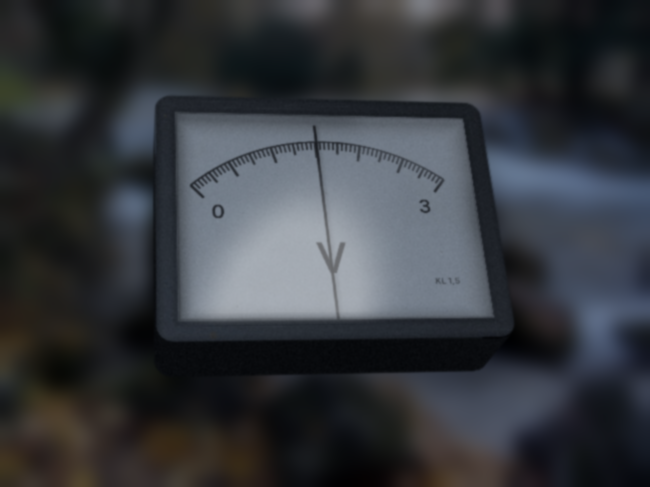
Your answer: 1.5 V
